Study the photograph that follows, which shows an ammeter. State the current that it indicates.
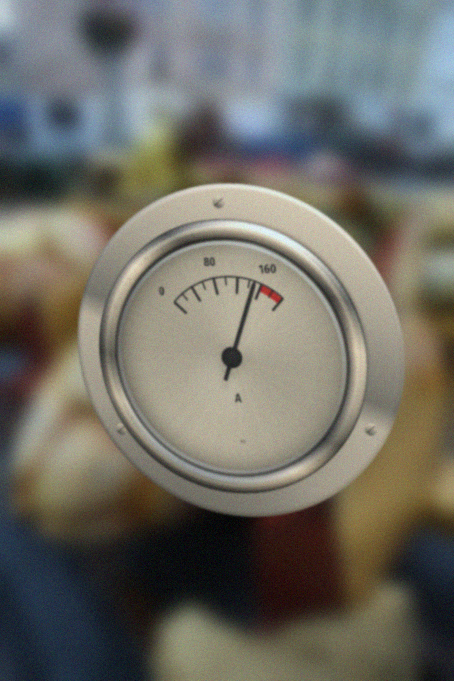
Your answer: 150 A
